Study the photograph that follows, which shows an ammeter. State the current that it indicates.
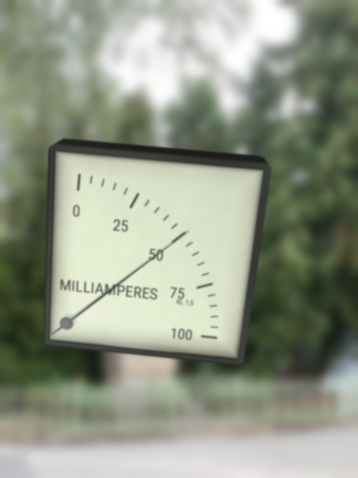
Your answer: 50 mA
